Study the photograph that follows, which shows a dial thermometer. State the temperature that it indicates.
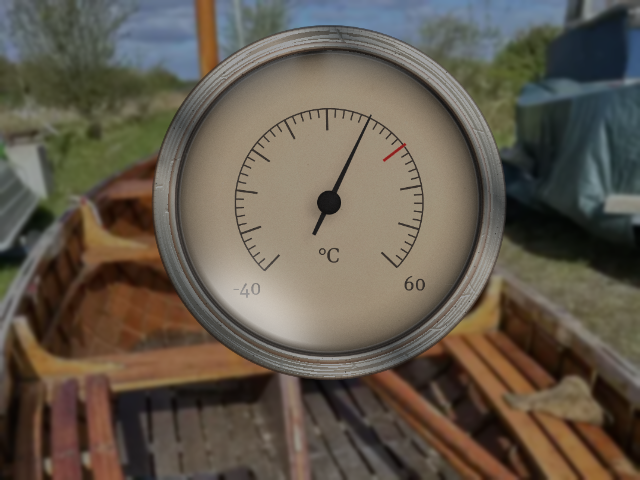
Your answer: 20 °C
